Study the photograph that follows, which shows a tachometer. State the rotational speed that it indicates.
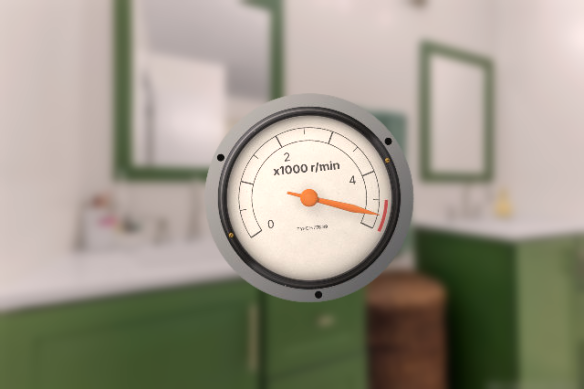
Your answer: 4750 rpm
